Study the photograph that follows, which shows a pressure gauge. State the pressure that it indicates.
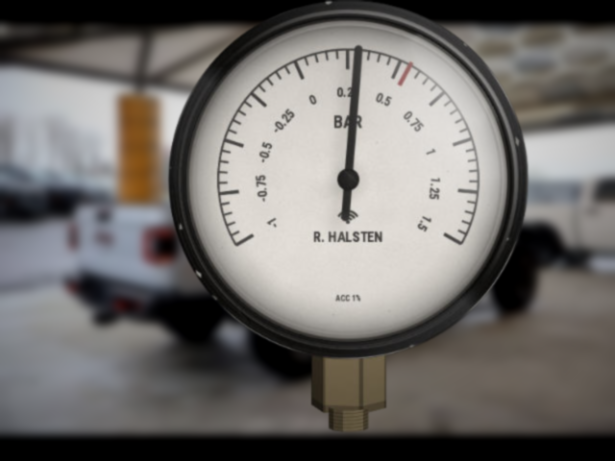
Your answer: 0.3 bar
